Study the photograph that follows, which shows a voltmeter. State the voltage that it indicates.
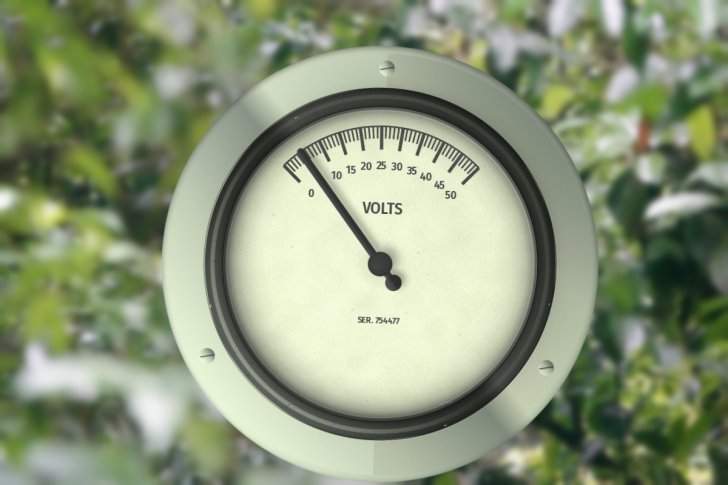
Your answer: 5 V
